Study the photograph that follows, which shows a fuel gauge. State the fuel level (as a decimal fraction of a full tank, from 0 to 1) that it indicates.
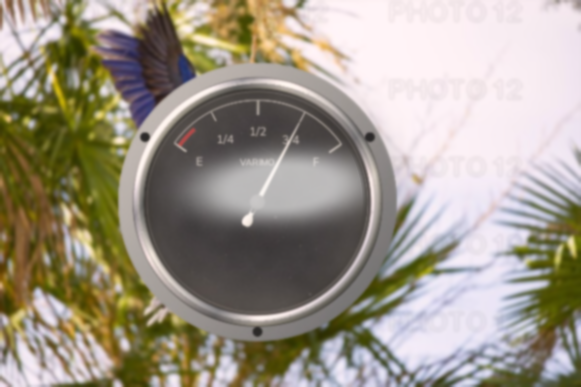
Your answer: 0.75
